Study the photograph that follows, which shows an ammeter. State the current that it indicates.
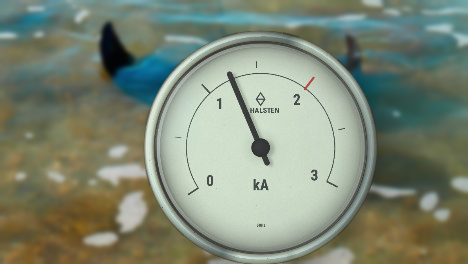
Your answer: 1.25 kA
